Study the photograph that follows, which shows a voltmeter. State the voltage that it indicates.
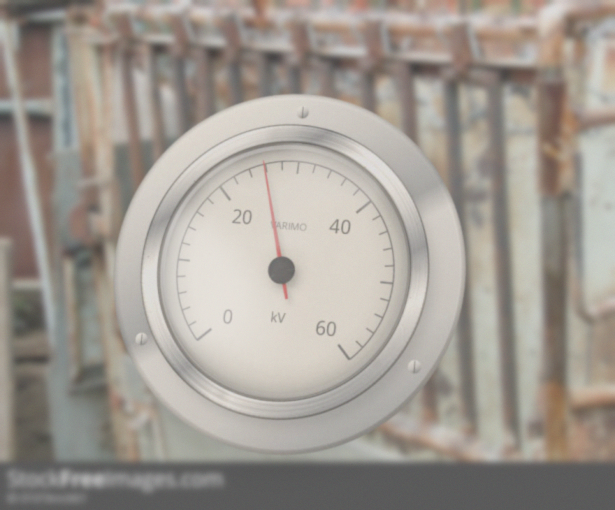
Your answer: 26 kV
